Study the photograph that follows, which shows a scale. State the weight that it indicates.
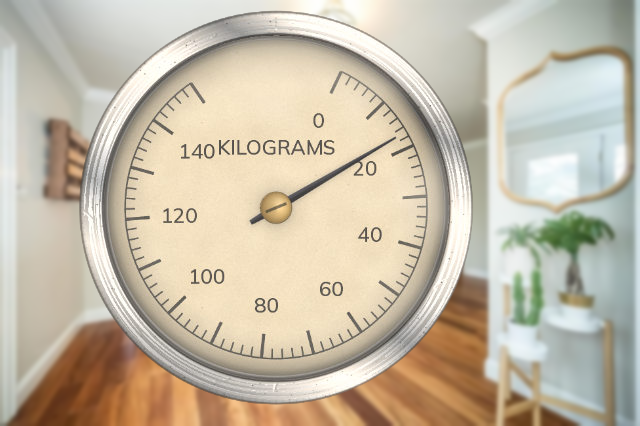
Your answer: 17 kg
